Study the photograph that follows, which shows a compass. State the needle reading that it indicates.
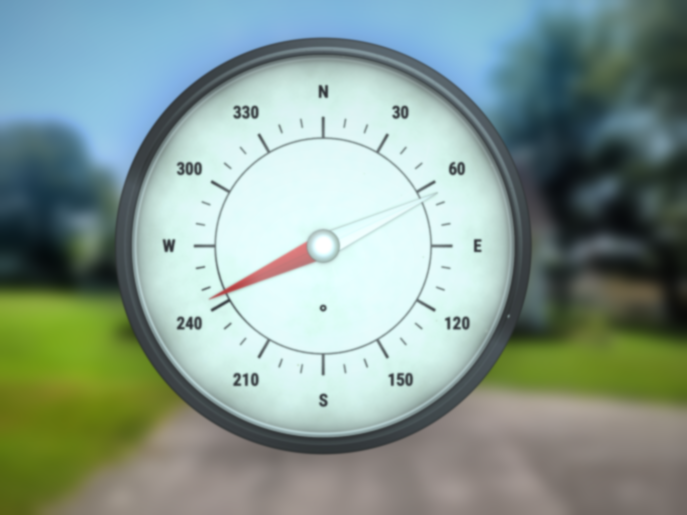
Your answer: 245 °
